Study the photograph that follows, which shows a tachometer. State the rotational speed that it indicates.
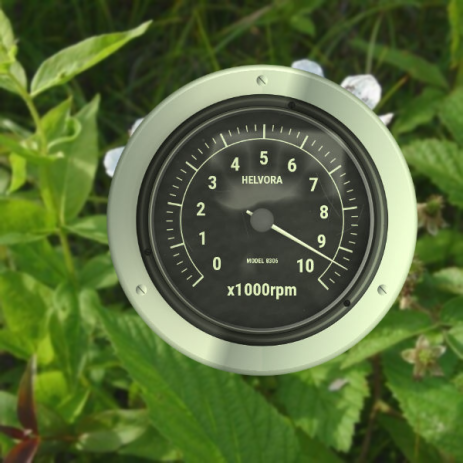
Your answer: 9400 rpm
